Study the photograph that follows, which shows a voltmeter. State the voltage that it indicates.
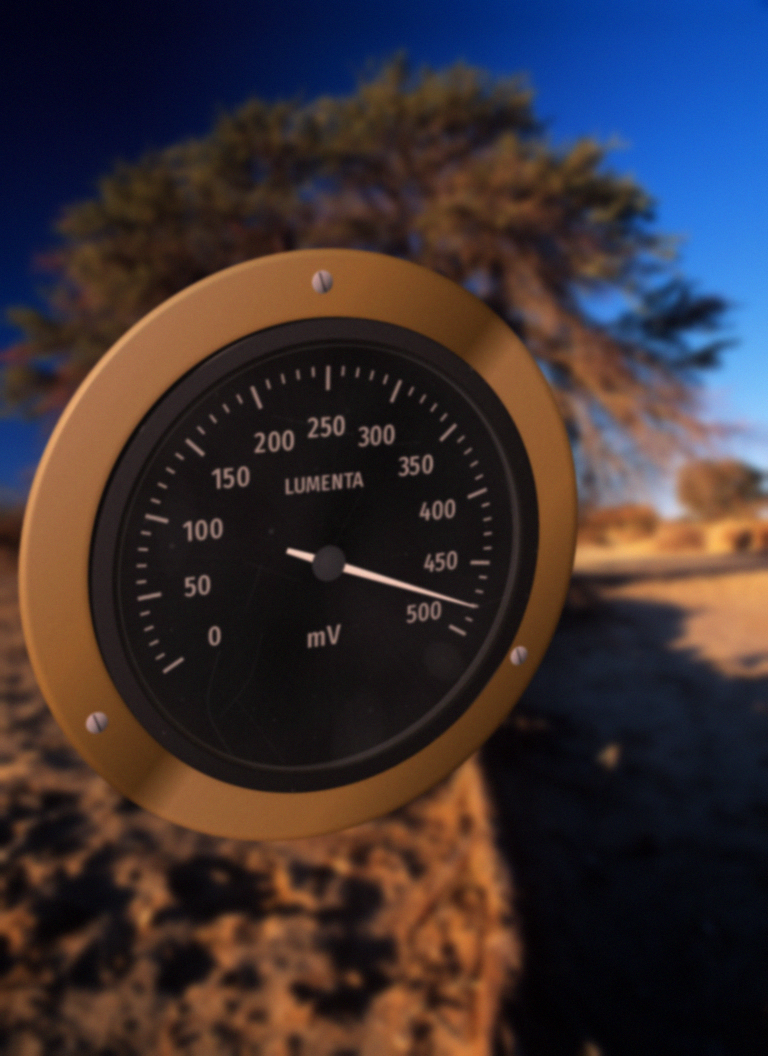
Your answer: 480 mV
